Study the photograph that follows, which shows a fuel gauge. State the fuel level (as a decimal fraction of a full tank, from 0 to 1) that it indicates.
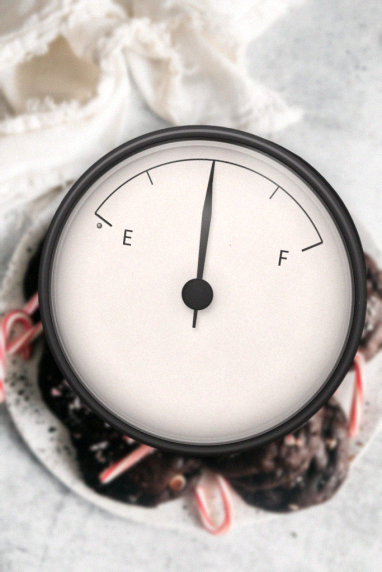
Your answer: 0.5
